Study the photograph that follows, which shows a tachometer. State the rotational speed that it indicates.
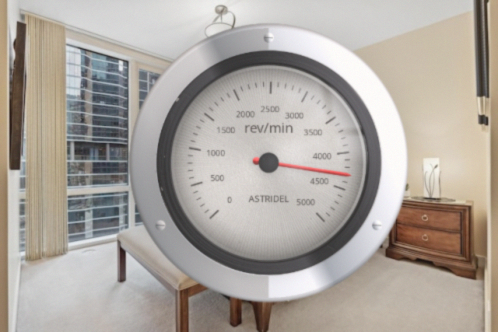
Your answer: 4300 rpm
